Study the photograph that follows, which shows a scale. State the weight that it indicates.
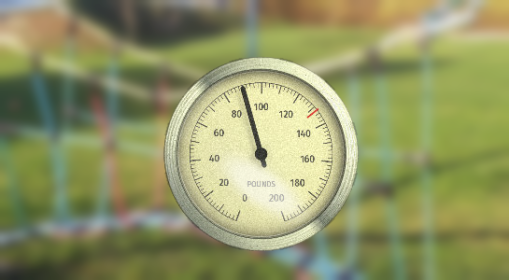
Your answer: 90 lb
